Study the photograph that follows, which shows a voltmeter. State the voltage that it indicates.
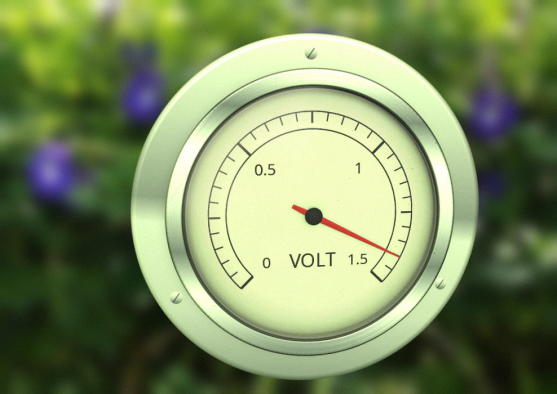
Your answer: 1.4 V
